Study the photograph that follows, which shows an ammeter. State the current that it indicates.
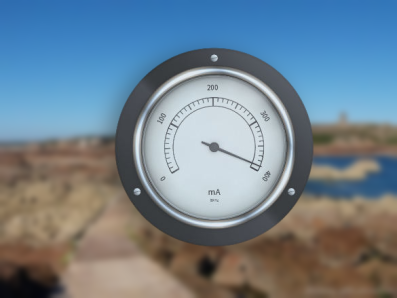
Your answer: 390 mA
